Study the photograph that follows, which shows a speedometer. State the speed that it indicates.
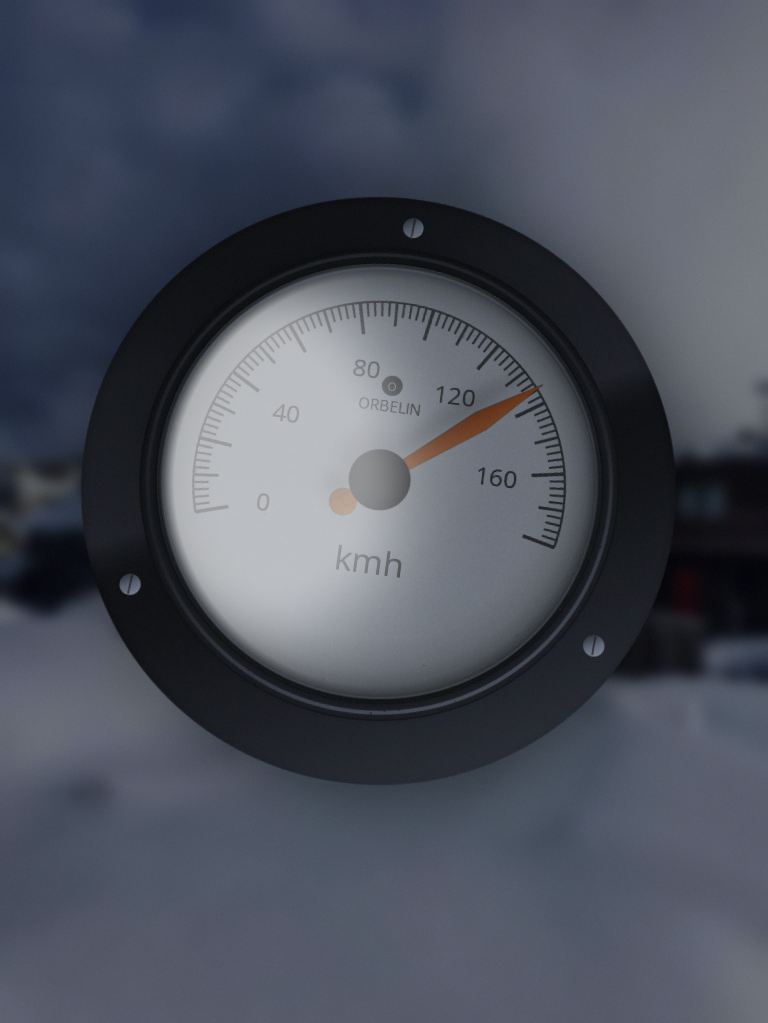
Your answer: 136 km/h
